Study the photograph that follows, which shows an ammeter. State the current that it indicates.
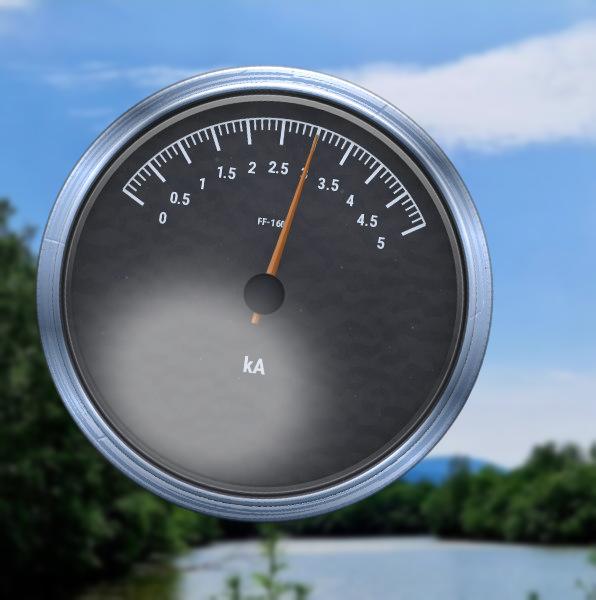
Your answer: 3 kA
